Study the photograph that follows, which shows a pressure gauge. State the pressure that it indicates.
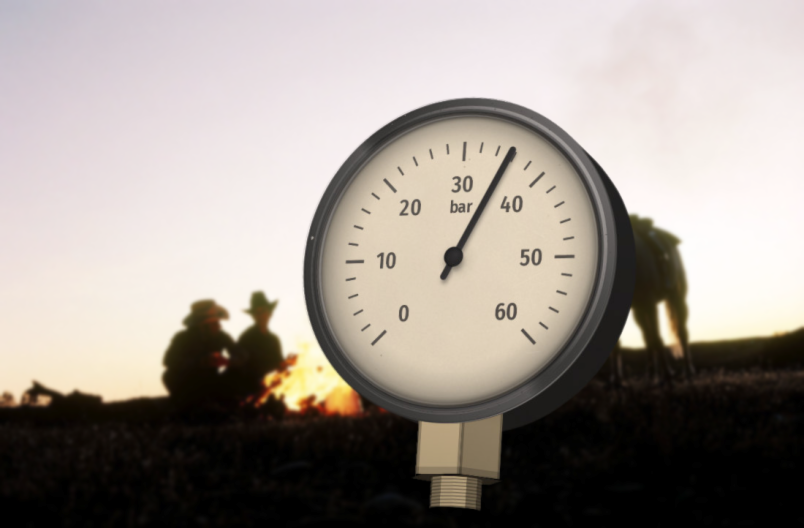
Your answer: 36 bar
